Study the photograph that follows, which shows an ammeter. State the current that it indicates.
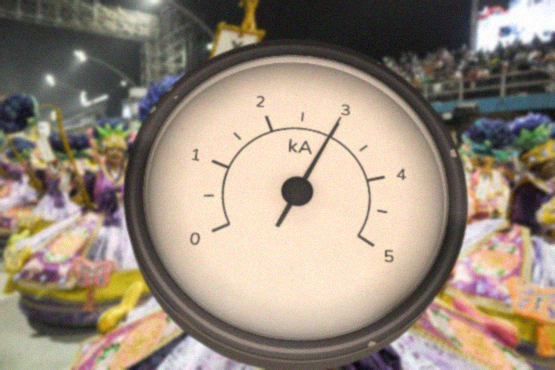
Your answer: 3 kA
